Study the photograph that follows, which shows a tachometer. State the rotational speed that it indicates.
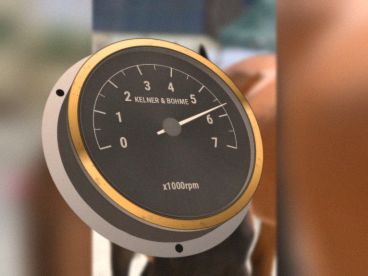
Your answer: 5750 rpm
